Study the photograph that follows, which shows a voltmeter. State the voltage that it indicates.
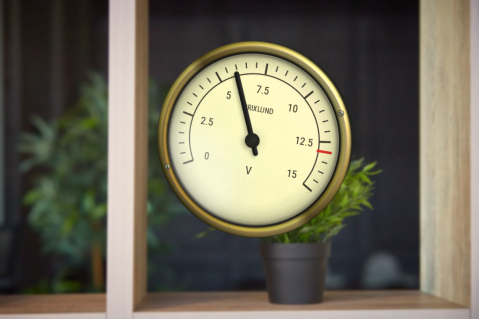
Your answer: 6 V
